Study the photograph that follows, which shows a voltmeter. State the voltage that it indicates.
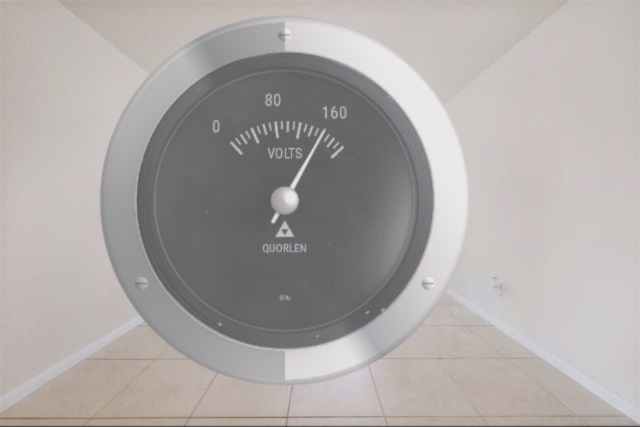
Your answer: 160 V
